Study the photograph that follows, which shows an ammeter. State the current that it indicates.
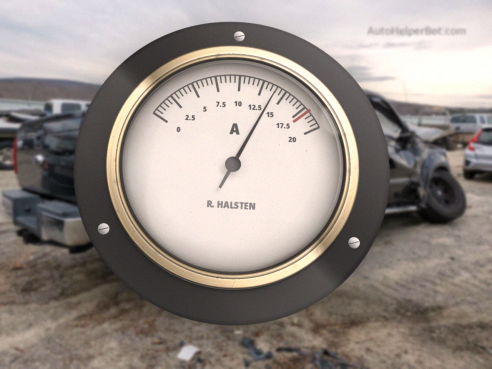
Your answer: 14 A
